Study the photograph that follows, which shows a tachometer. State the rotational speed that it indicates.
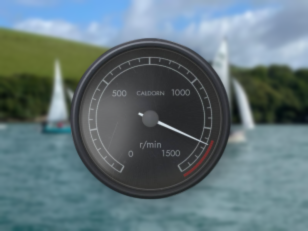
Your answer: 1325 rpm
